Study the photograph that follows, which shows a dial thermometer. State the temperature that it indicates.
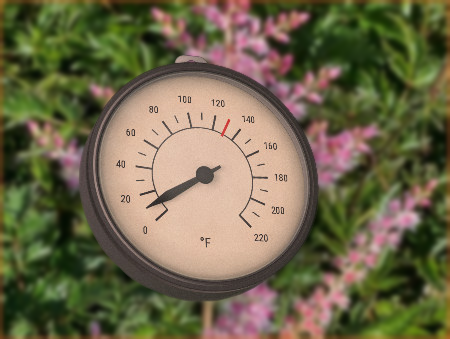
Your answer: 10 °F
